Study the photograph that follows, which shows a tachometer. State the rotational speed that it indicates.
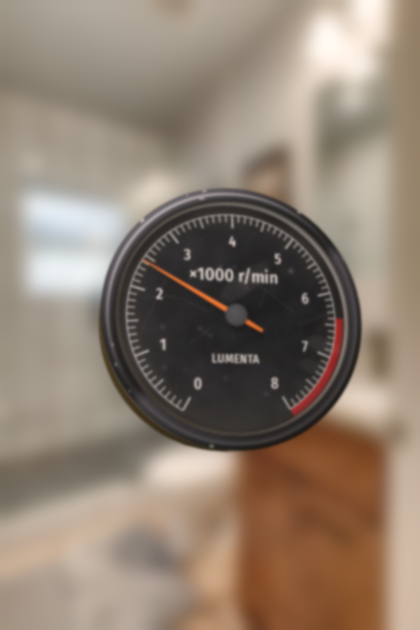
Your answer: 2400 rpm
